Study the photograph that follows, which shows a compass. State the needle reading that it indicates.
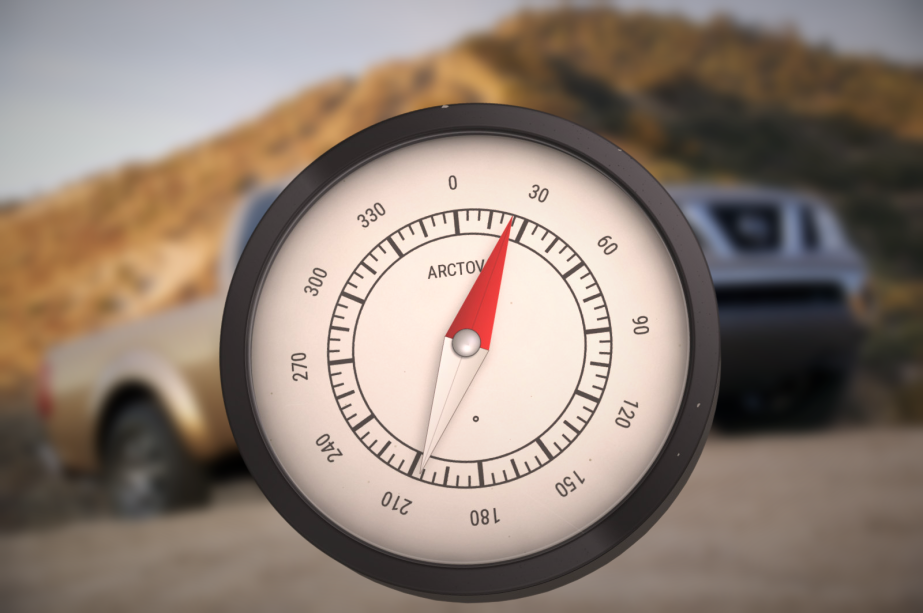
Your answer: 25 °
